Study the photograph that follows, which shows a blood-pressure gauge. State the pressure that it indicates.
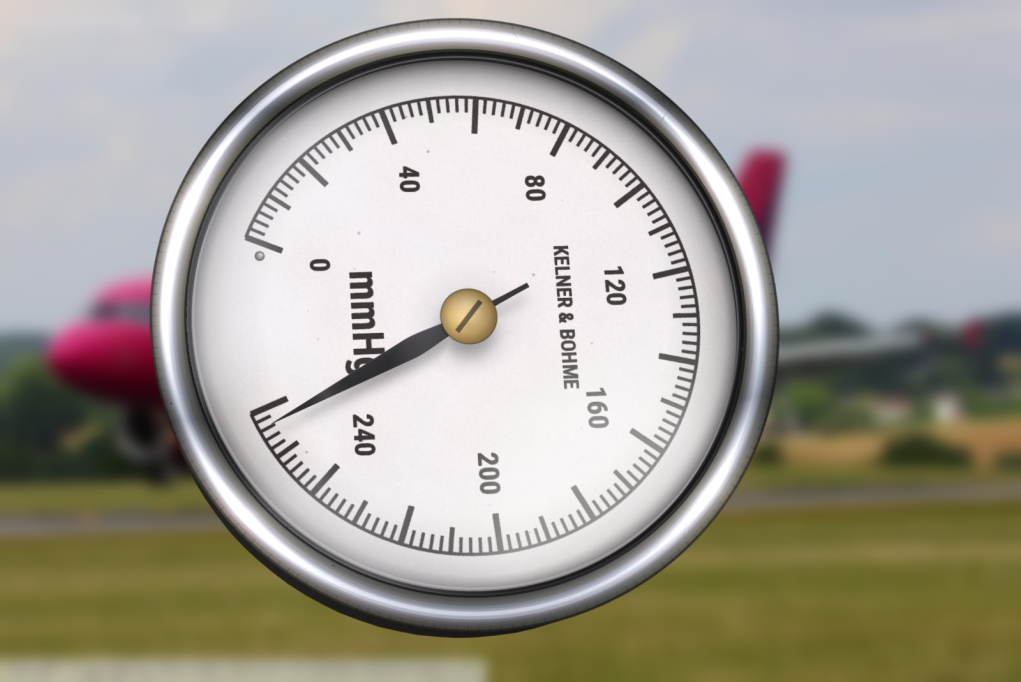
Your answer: 256 mmHg
